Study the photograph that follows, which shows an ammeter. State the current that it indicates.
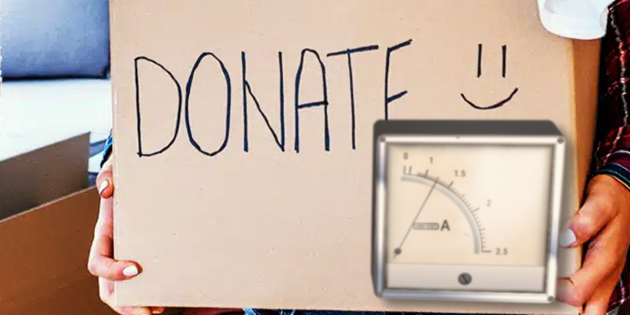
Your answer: 1.25 A
